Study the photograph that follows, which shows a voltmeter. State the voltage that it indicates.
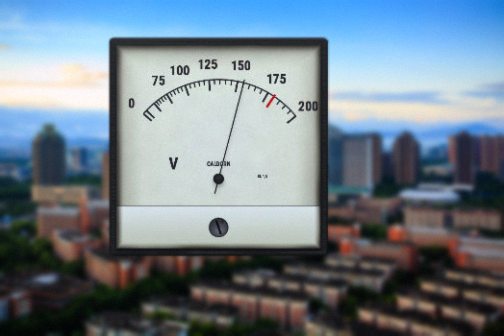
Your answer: 155 V
